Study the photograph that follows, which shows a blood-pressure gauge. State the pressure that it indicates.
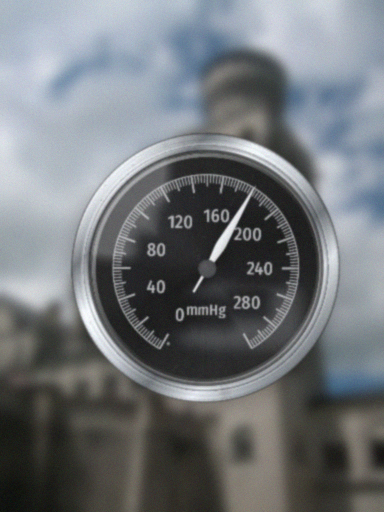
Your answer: 180 mmHg
